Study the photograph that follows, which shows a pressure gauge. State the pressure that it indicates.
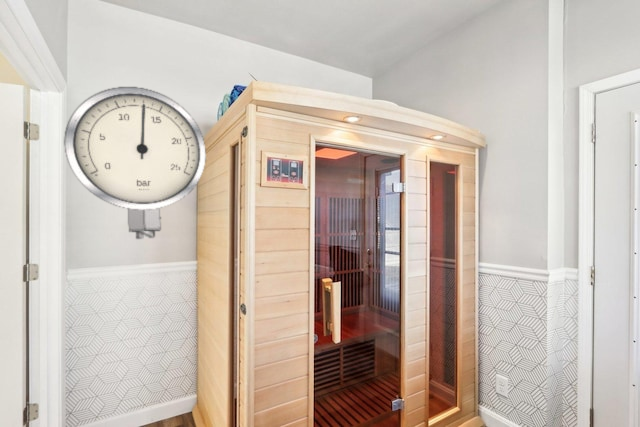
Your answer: 13 bar
